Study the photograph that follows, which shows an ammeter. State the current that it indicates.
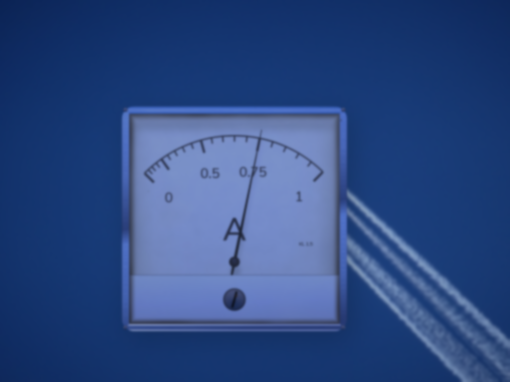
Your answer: 0.75 A
